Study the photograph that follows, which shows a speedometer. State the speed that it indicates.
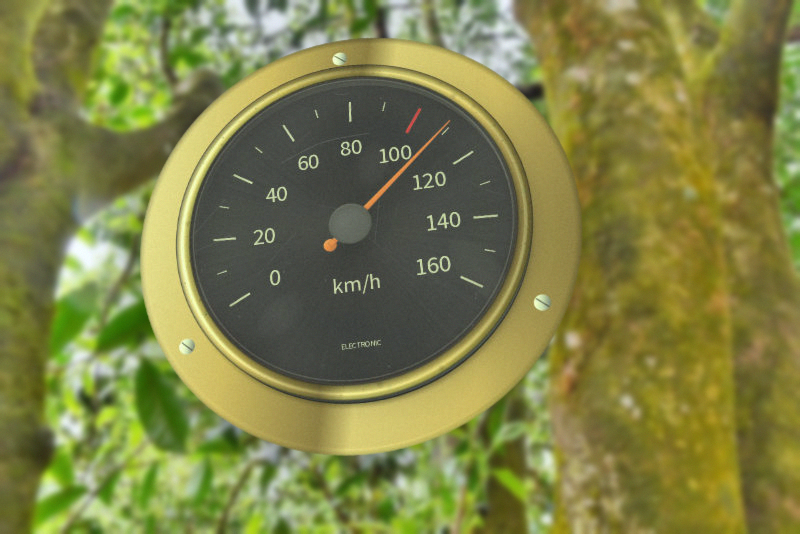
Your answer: 110 km/h
